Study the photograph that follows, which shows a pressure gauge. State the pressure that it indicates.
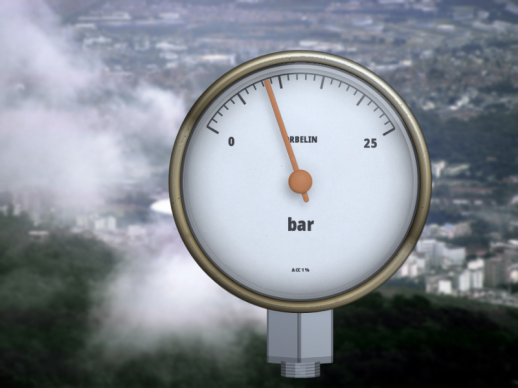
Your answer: 8.5 bar
